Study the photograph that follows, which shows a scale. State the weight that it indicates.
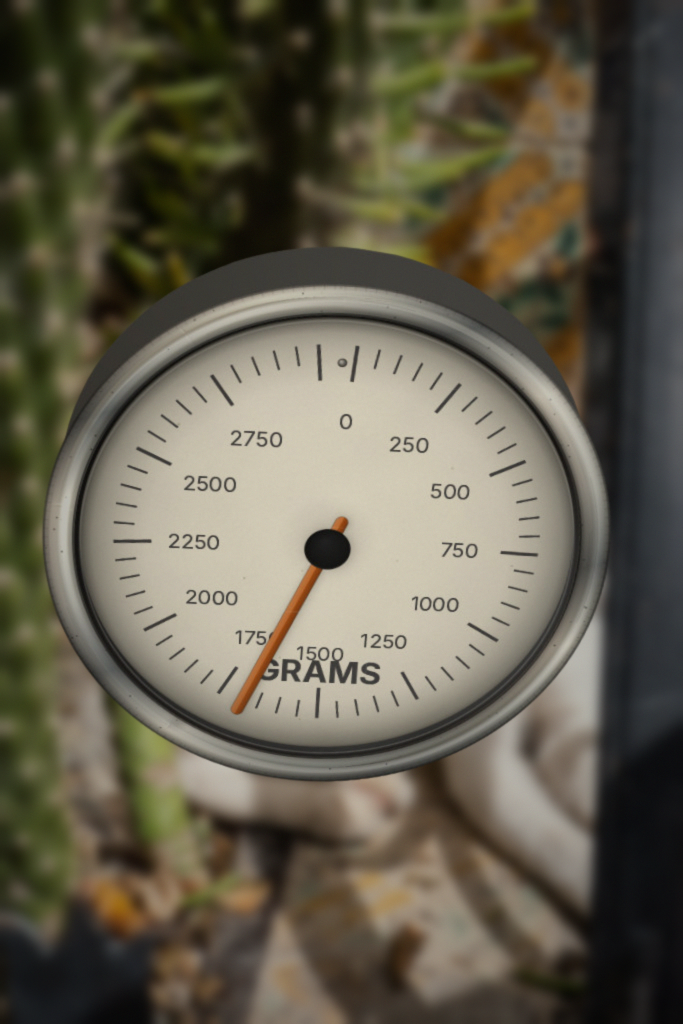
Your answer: 1700 g
